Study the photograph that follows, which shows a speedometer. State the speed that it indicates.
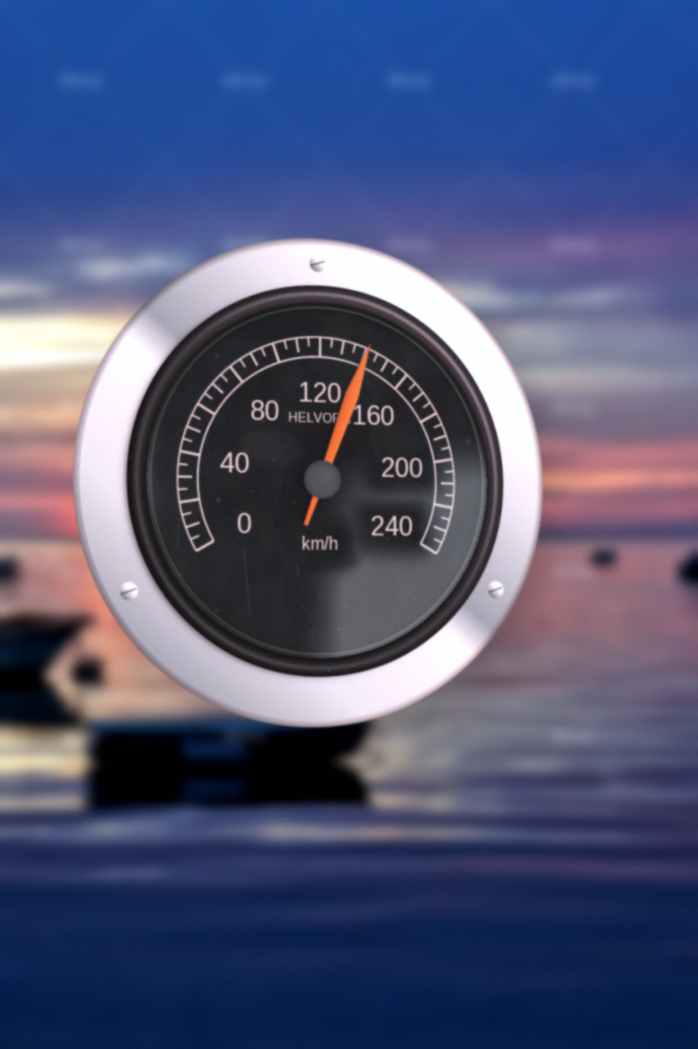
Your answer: 140 km/h
